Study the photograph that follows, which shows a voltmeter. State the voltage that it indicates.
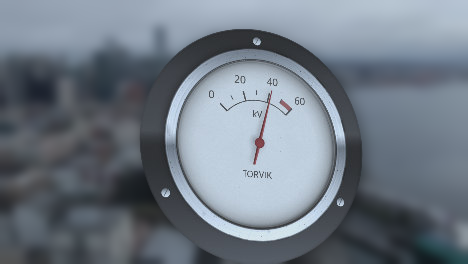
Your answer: 40 kV
